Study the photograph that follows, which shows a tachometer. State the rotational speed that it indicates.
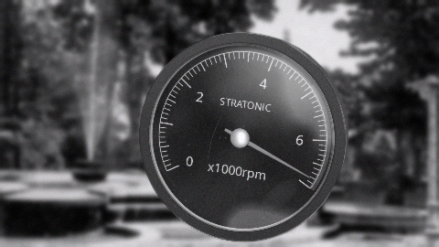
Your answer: 6800 rpm
